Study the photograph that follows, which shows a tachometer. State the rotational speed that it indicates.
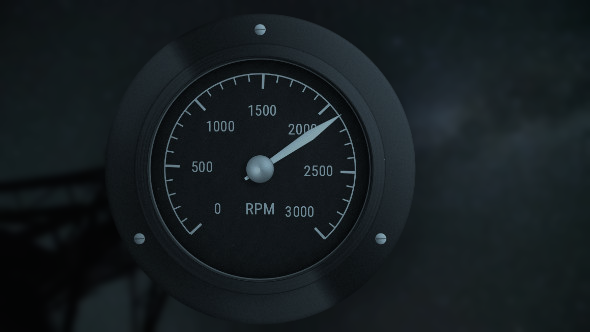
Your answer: 2100 rpm
